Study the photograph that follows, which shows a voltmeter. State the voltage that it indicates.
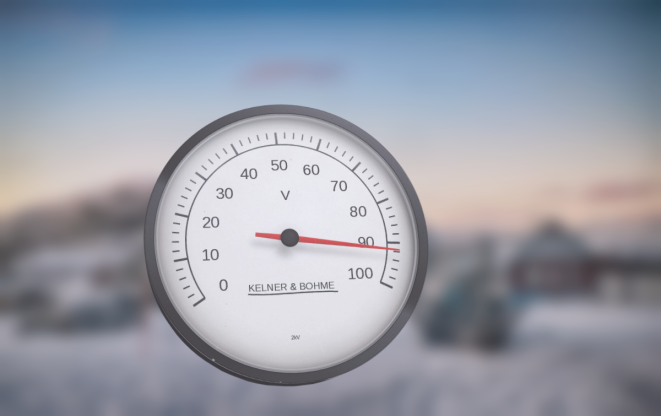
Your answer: 92 V
